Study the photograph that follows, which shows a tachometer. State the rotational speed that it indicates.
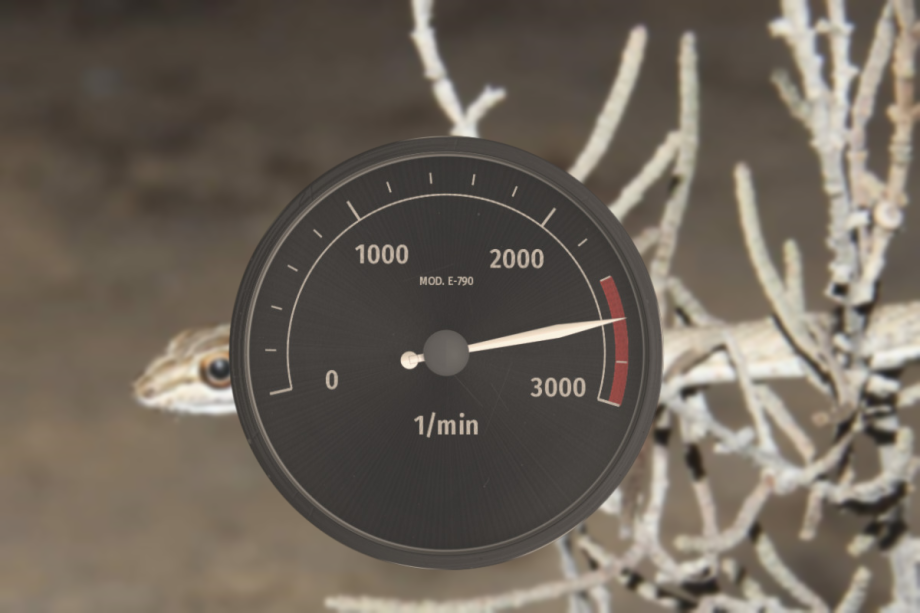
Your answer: 2600 rpm
